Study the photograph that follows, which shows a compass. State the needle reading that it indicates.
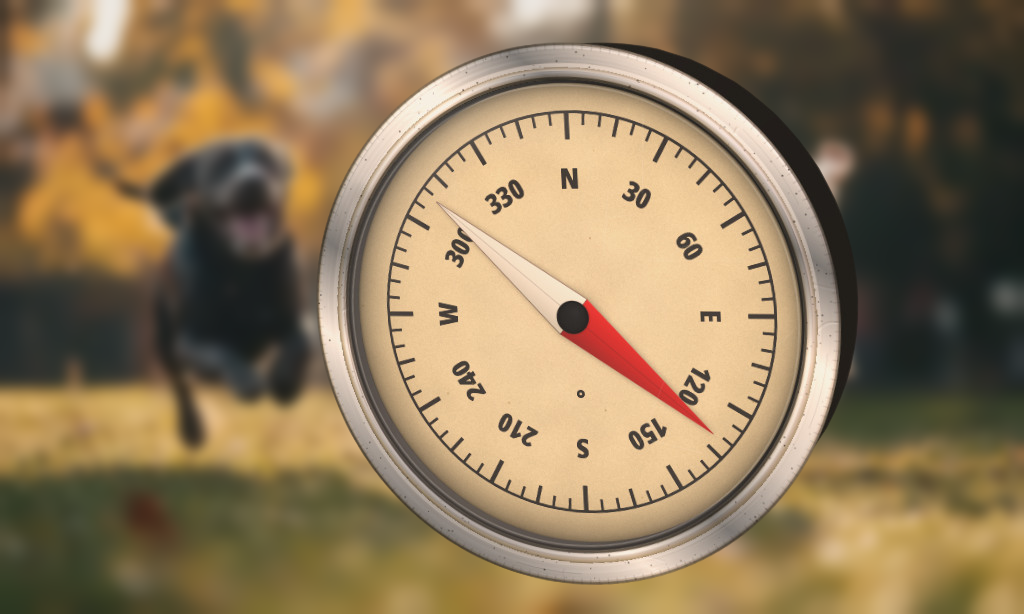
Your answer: 130 °
